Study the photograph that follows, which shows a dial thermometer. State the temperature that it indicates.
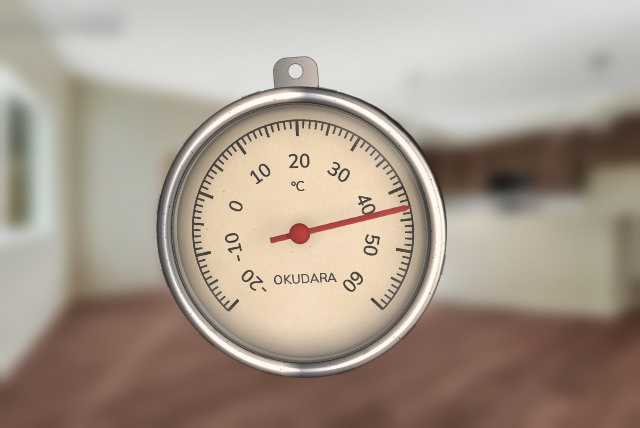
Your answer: 43 °C
